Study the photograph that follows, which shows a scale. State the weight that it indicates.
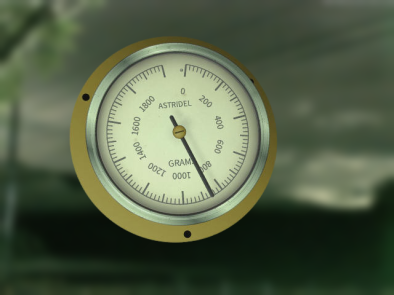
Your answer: 860 g
